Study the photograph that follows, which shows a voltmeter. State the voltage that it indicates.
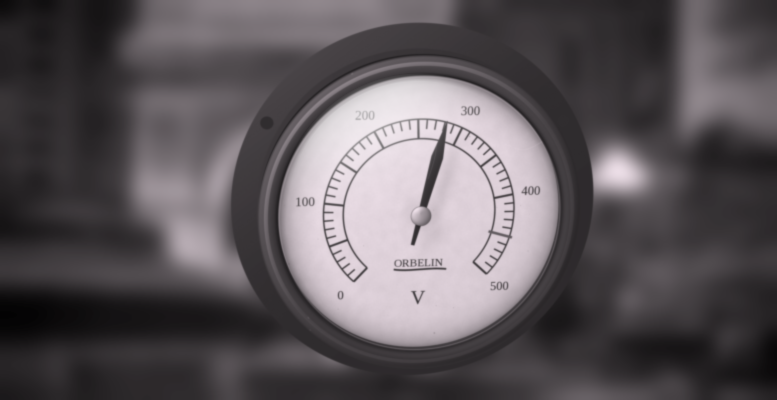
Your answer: 280 V
